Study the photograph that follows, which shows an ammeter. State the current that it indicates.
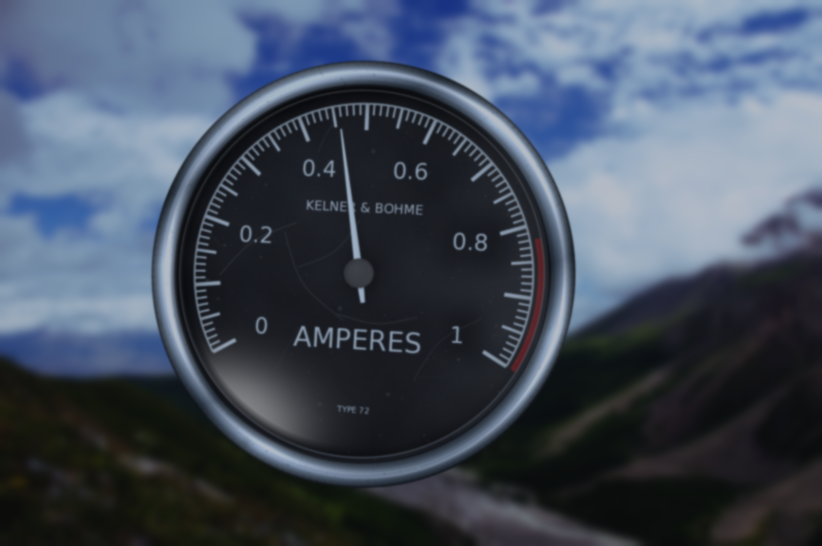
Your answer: 0.46 A
